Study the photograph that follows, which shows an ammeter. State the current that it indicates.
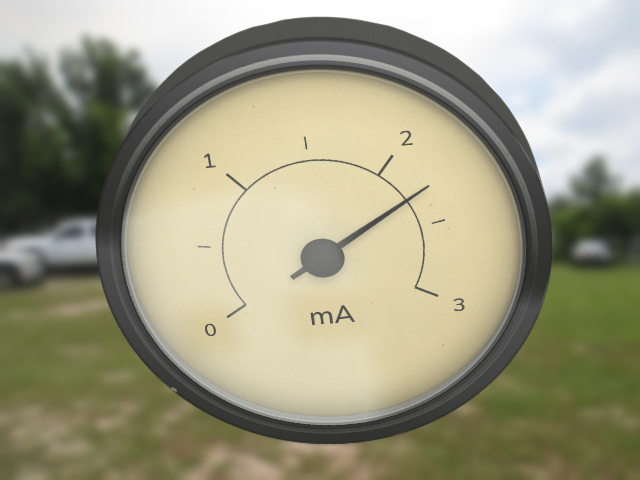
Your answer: 2.25 mA
